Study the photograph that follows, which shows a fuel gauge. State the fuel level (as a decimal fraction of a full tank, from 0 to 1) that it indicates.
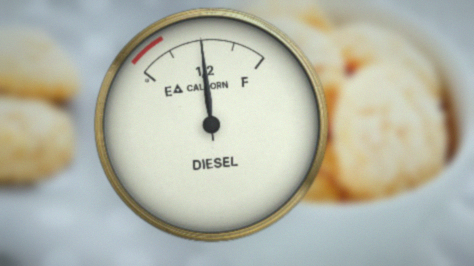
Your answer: 0.5
